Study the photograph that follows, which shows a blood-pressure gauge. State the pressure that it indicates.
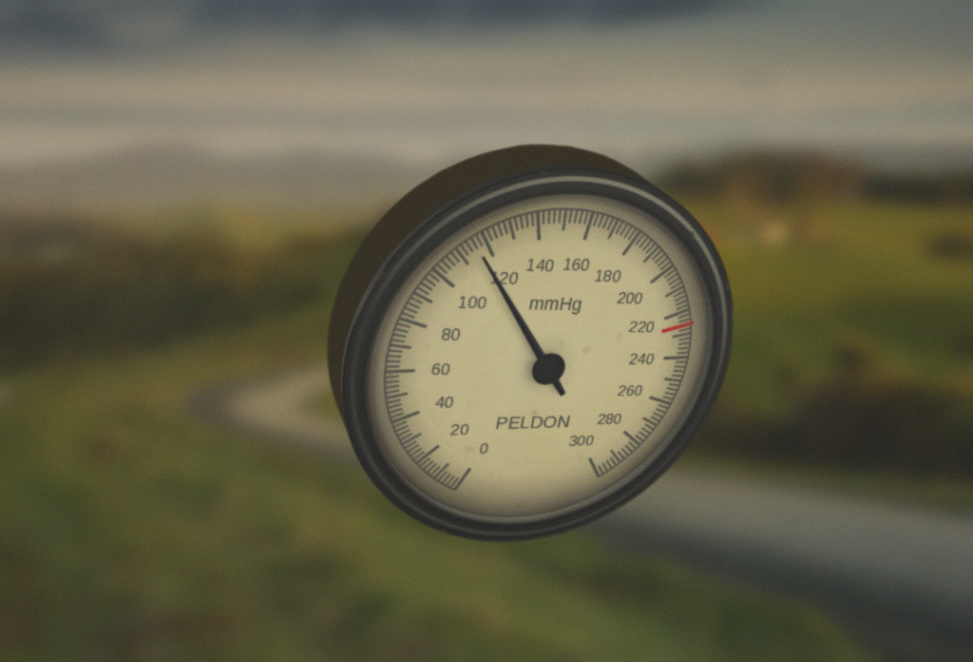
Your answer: 116 mmHg
